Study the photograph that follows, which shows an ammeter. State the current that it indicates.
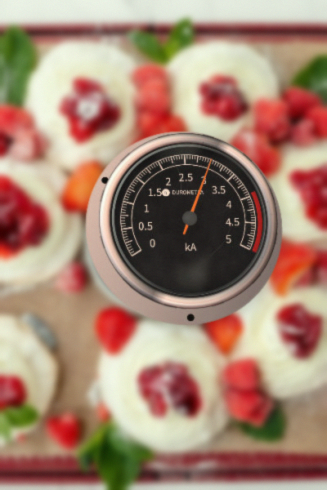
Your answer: 3 kA
